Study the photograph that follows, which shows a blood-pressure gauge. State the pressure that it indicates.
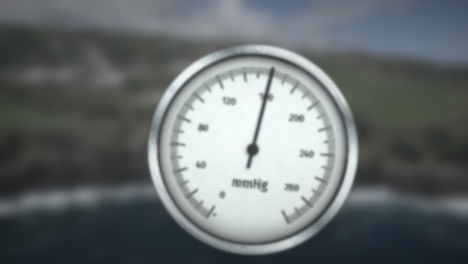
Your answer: 160 mmHg
